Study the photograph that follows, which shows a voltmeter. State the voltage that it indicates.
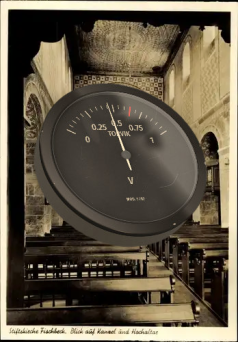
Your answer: 0.45 V
